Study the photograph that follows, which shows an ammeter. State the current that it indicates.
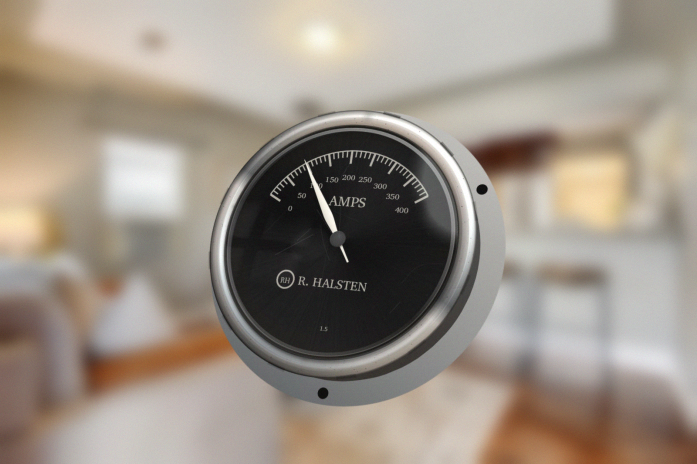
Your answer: 100 A
